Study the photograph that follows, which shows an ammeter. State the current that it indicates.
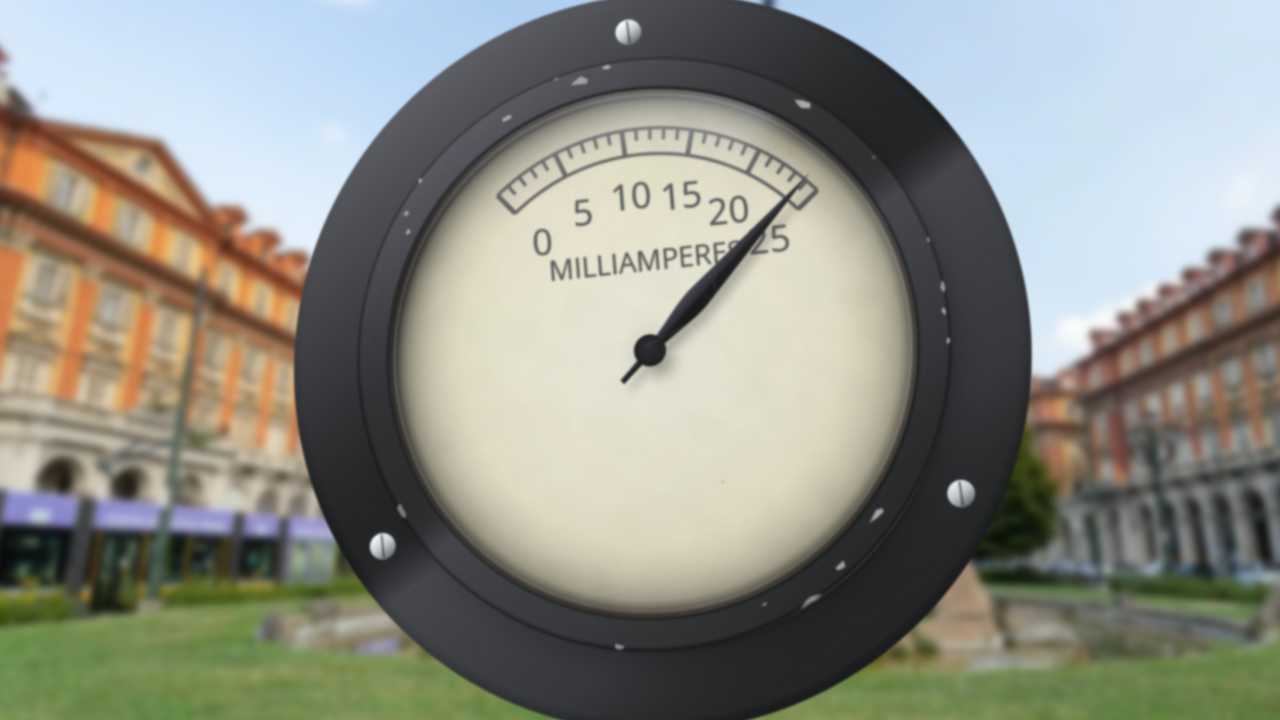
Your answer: 24 mA
